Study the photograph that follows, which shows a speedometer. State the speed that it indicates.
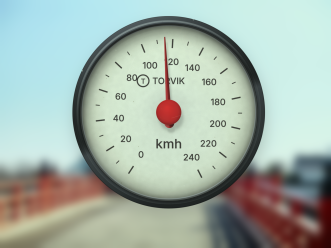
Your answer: 115 km/h
